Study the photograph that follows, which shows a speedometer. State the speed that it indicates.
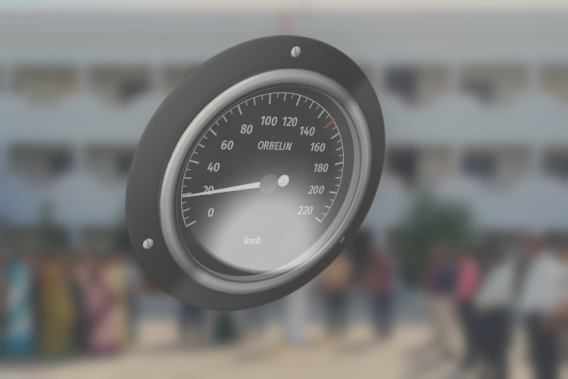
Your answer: 20 km/h
